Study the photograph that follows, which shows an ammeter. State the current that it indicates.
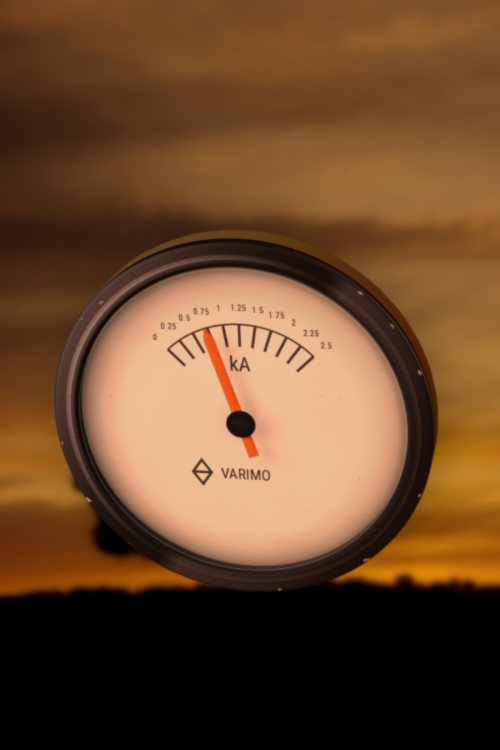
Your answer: 0.75 kA
